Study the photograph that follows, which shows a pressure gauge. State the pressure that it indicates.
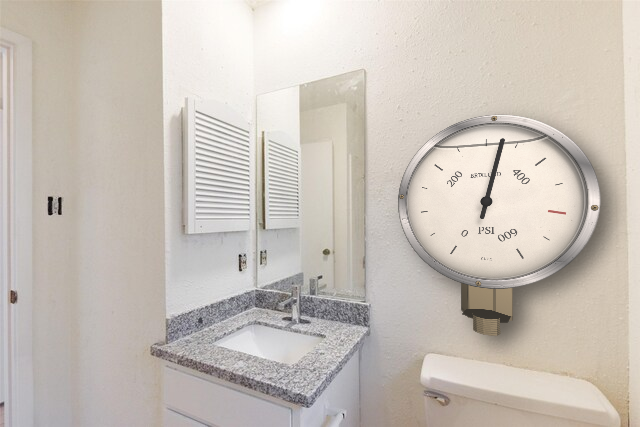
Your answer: 325 psi
